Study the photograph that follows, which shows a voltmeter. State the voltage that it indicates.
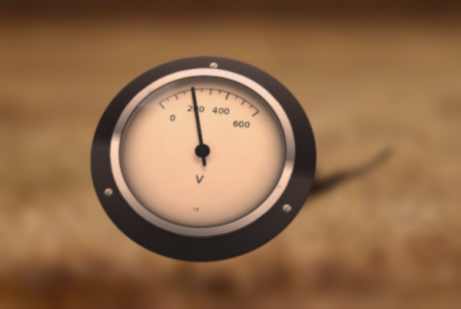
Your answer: 200 V
